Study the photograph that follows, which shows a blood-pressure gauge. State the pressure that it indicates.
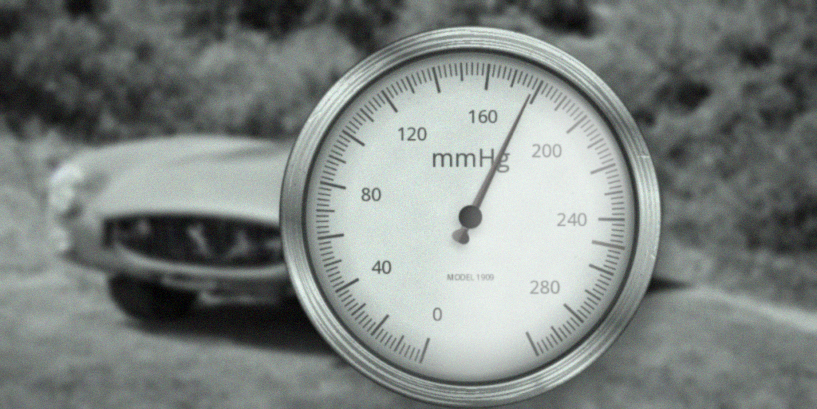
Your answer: 178 mmHg
